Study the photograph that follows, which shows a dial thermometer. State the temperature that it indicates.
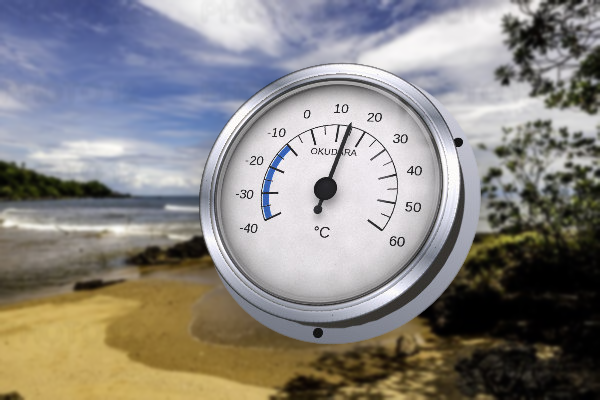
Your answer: 15 °C
